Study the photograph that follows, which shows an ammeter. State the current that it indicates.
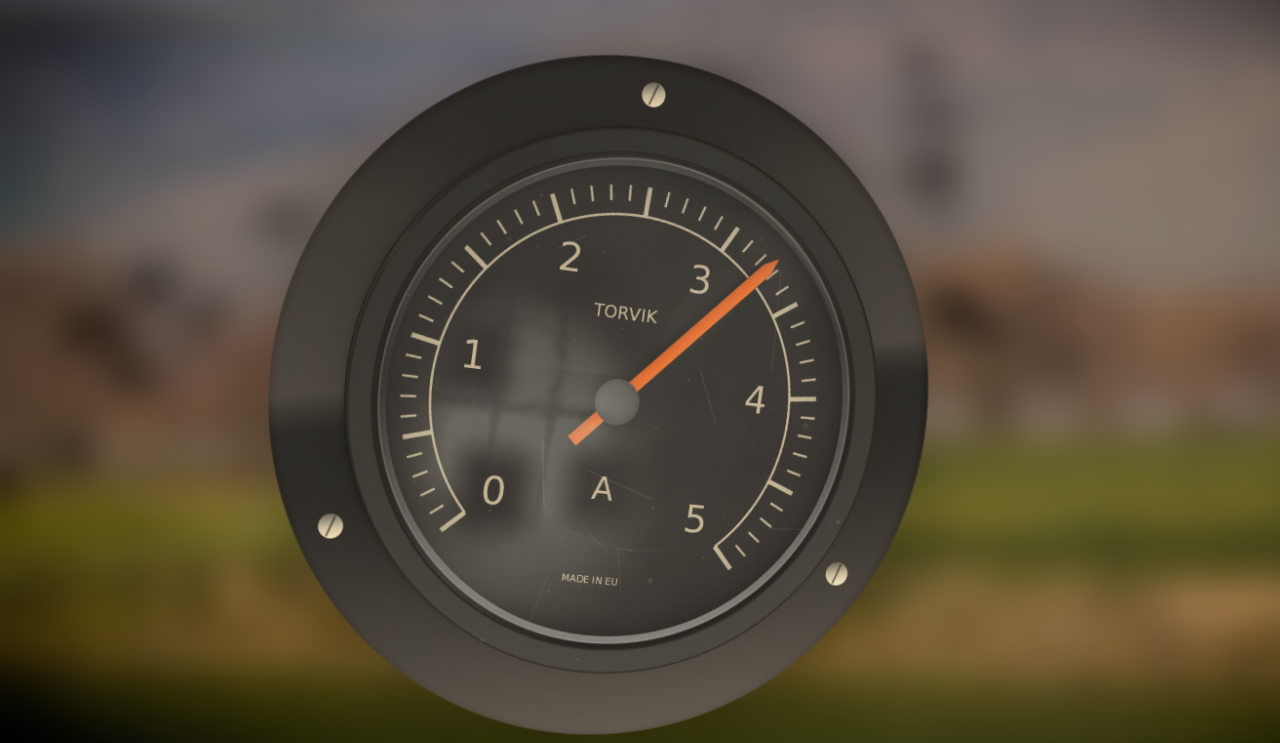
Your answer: 3.25 A
